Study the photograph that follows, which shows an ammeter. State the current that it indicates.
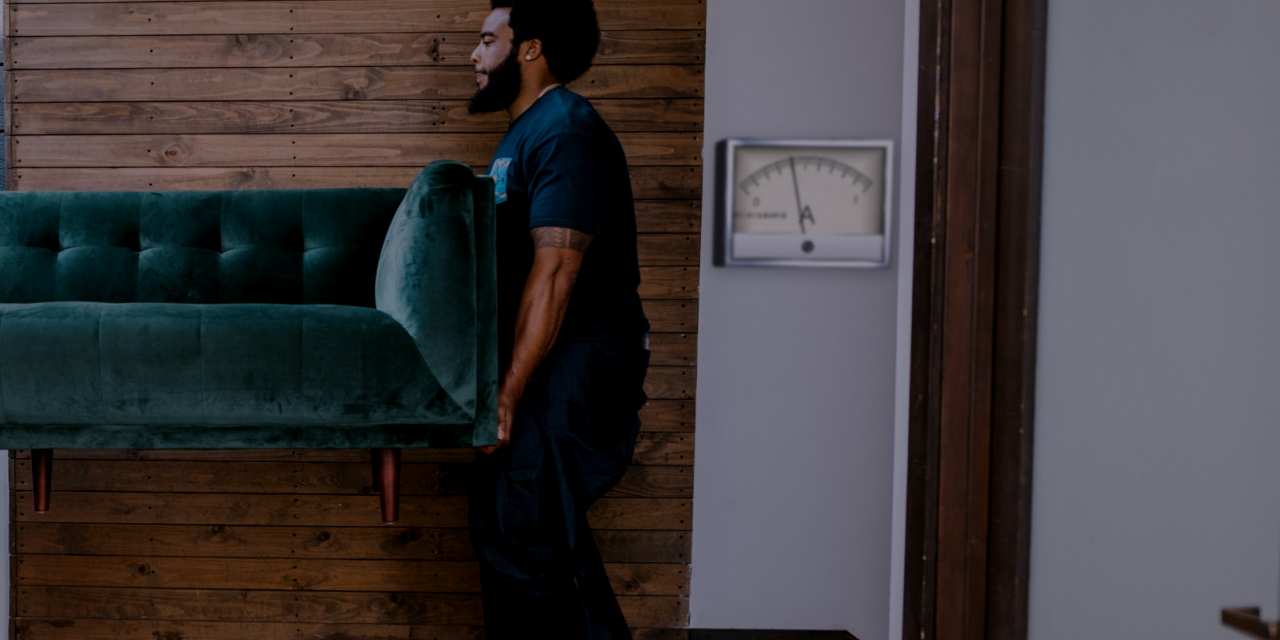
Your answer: 0.4 A
